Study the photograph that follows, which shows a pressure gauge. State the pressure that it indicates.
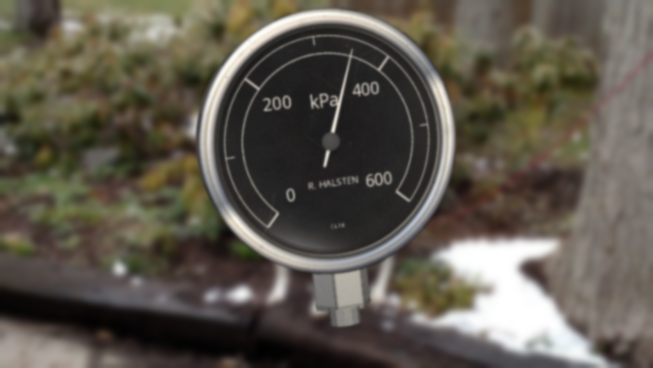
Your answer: 350 kPa
